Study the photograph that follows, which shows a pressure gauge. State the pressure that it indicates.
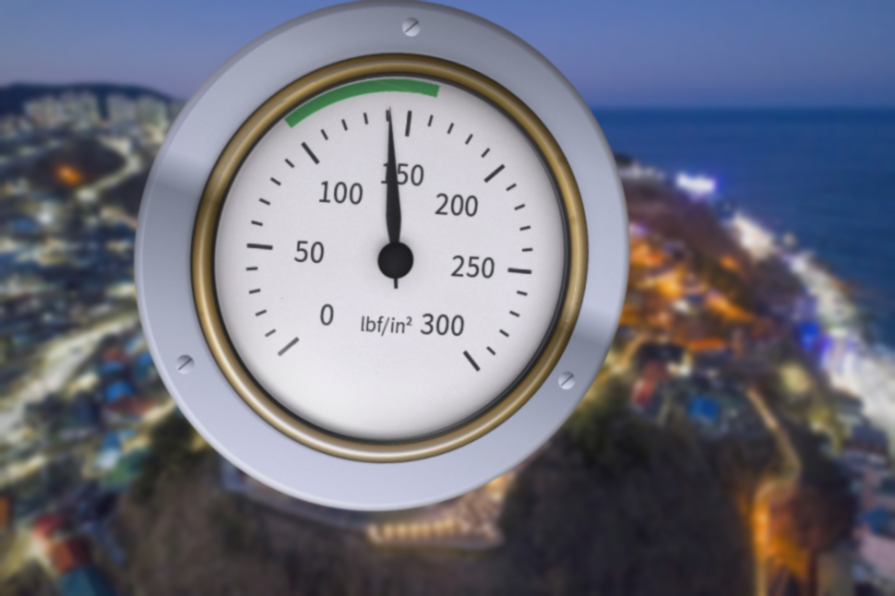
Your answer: 140 psi
